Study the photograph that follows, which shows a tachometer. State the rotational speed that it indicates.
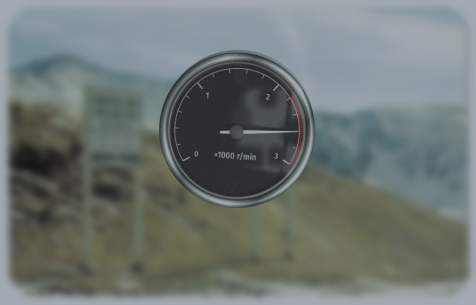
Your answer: 2600 rpm
